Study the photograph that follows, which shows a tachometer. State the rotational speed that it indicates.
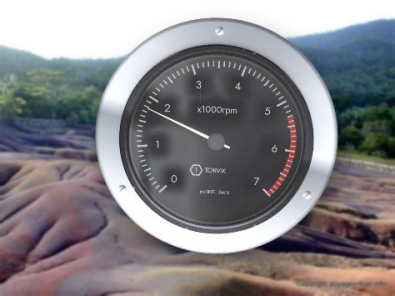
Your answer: 1800 rpm
